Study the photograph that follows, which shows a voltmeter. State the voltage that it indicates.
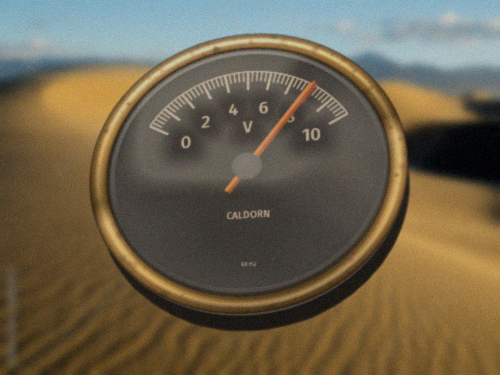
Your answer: 8 V
